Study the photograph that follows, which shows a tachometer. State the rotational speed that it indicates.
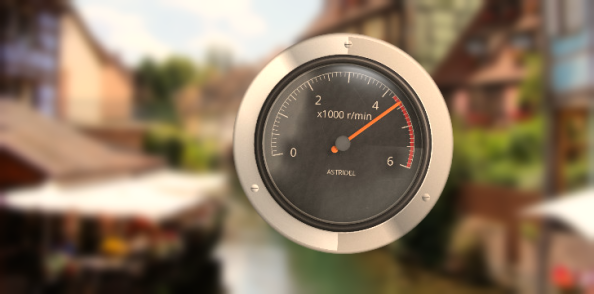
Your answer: 4400 rpm
